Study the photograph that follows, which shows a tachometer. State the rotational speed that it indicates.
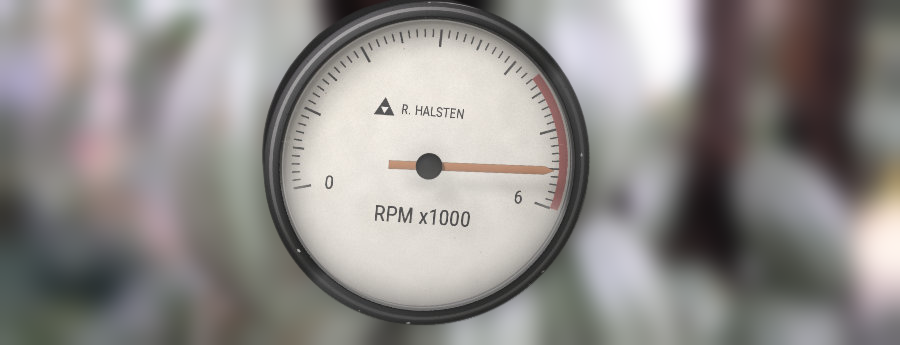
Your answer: 5500 rpm
